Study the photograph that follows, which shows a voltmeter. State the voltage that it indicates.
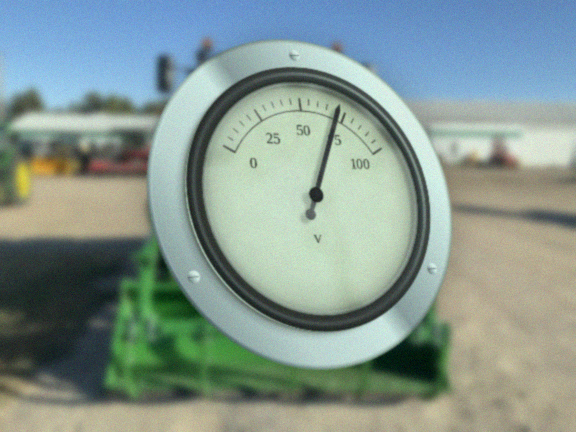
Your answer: 70 V
